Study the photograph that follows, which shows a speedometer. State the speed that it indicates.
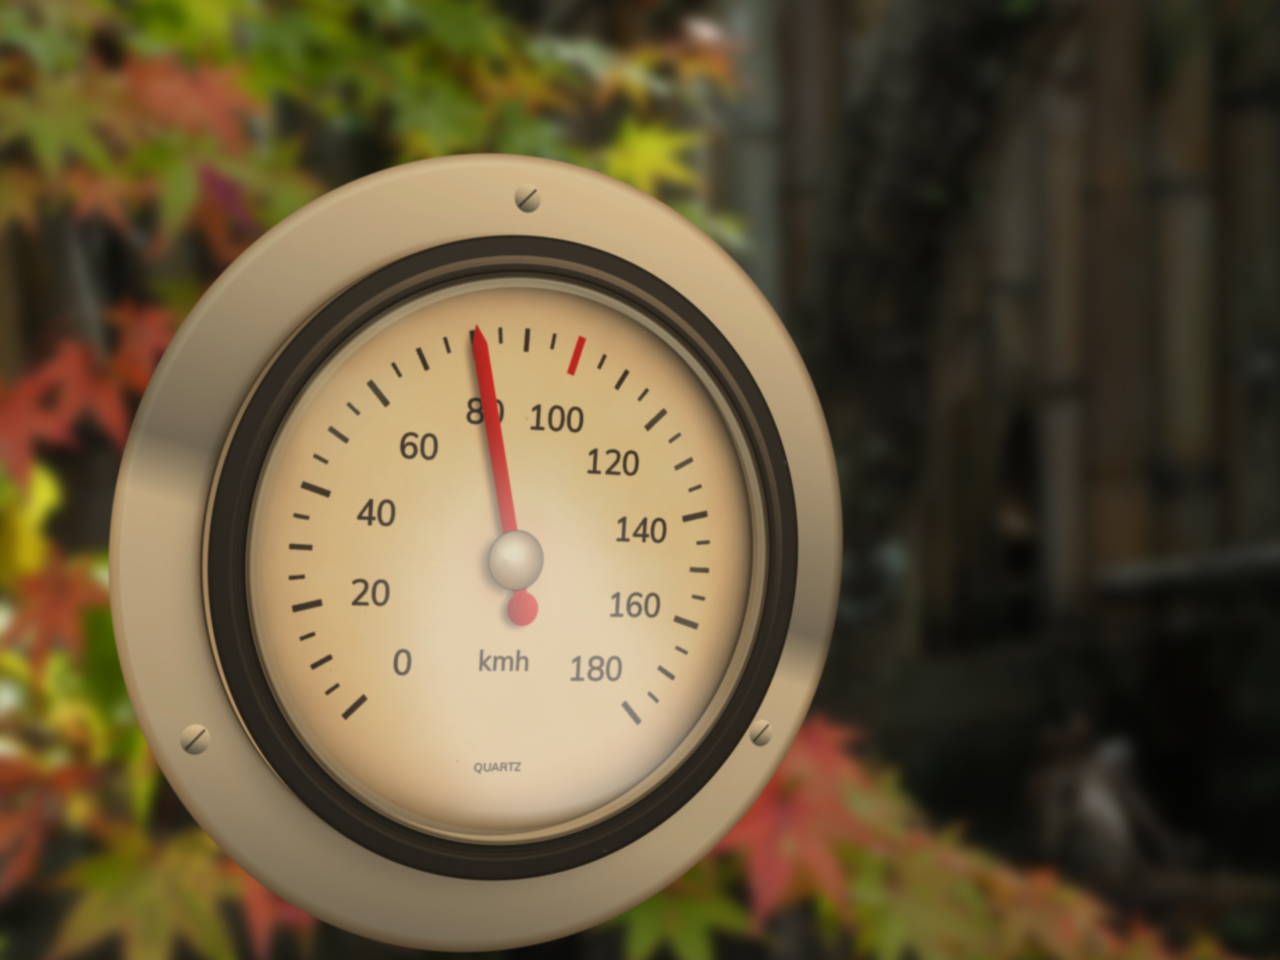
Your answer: 80 km/h
